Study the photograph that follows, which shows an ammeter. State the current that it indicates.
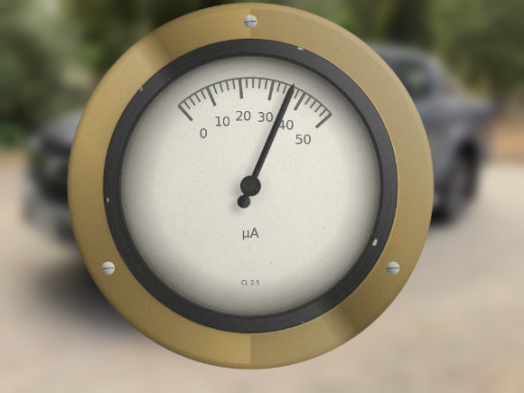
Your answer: 36 µA
